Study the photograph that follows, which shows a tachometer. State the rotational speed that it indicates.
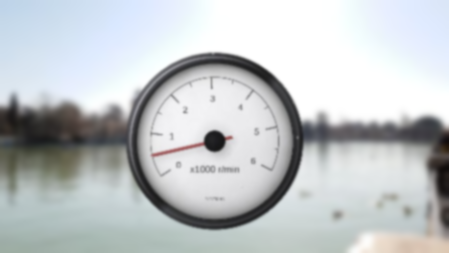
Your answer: 500 rpm
